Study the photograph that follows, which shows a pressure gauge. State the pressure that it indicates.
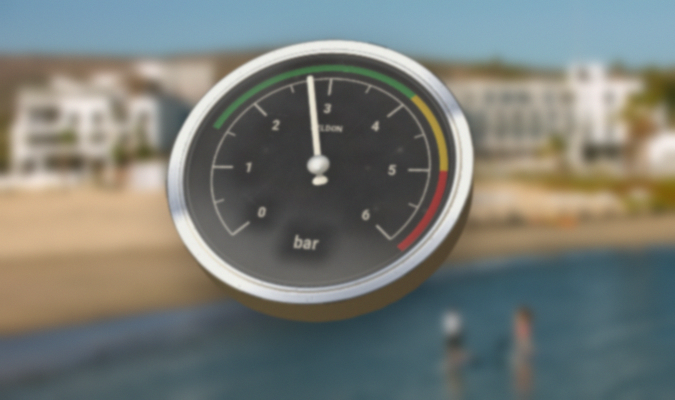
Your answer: 2.75 bar
